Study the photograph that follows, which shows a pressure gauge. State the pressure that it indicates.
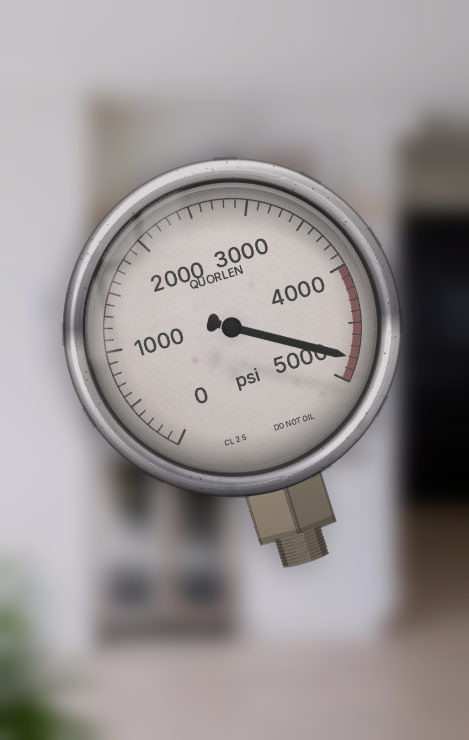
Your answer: 4800 psi
